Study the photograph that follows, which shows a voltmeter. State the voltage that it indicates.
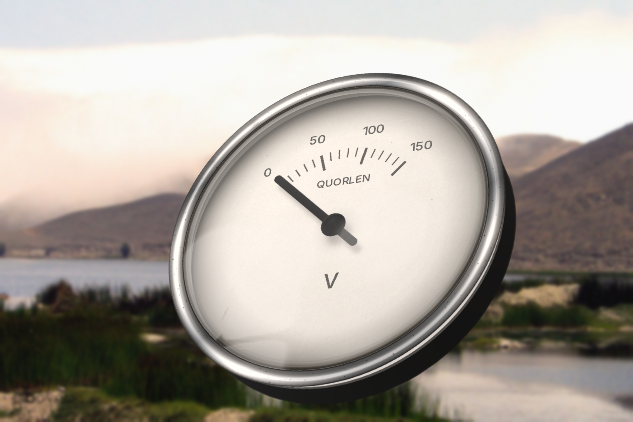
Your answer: 0 V
